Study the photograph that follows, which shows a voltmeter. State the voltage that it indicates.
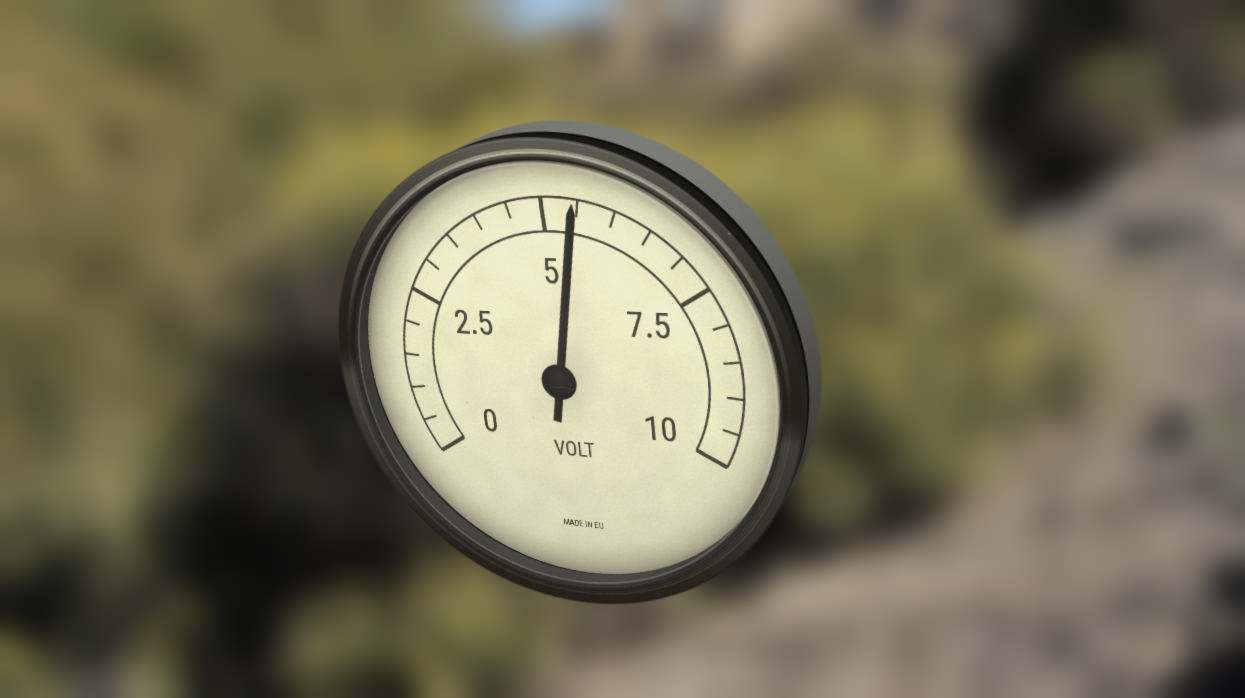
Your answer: 5.5 V
